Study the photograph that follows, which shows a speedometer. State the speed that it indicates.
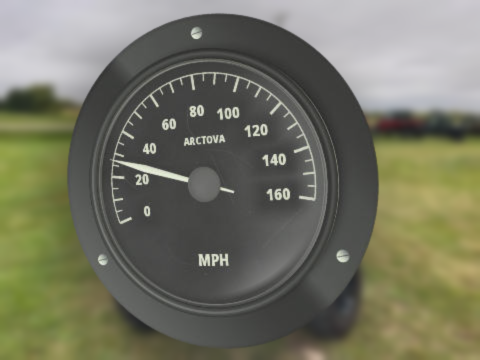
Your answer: 27.5 mph
